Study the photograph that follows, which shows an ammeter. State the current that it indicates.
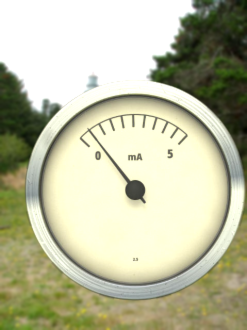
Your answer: 0.5 mA
